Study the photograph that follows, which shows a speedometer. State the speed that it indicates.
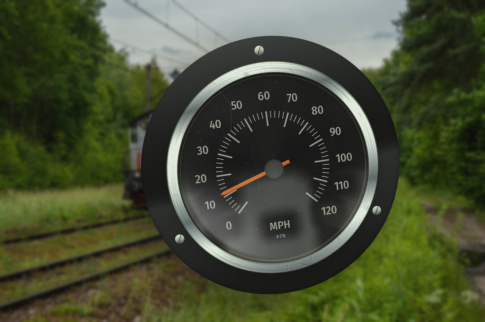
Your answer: 12 mph
